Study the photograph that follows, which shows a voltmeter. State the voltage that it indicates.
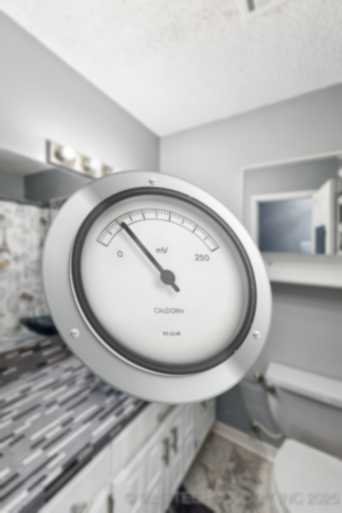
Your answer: 50 mV
